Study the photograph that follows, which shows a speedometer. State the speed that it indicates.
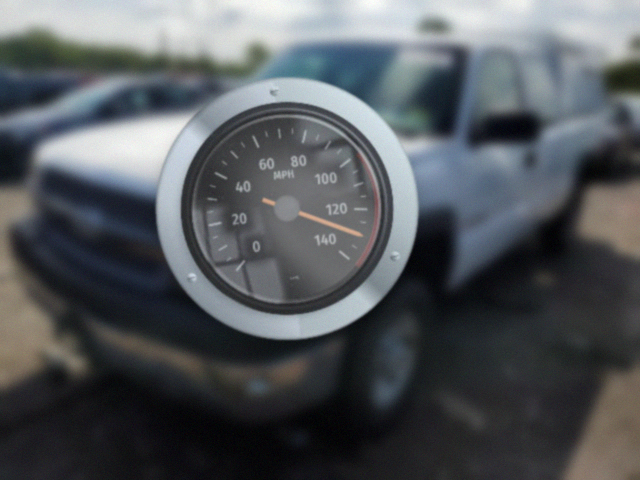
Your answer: 130 mph
